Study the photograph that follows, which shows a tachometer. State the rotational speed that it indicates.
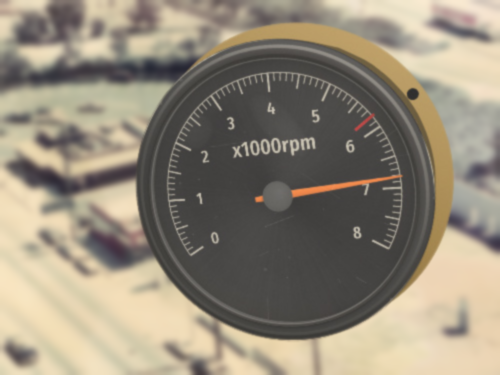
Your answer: 6800 rpm
